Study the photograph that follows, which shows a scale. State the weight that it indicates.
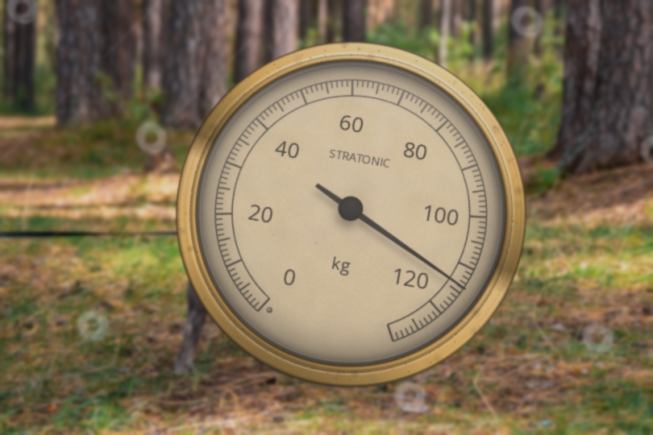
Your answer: 114 kg
